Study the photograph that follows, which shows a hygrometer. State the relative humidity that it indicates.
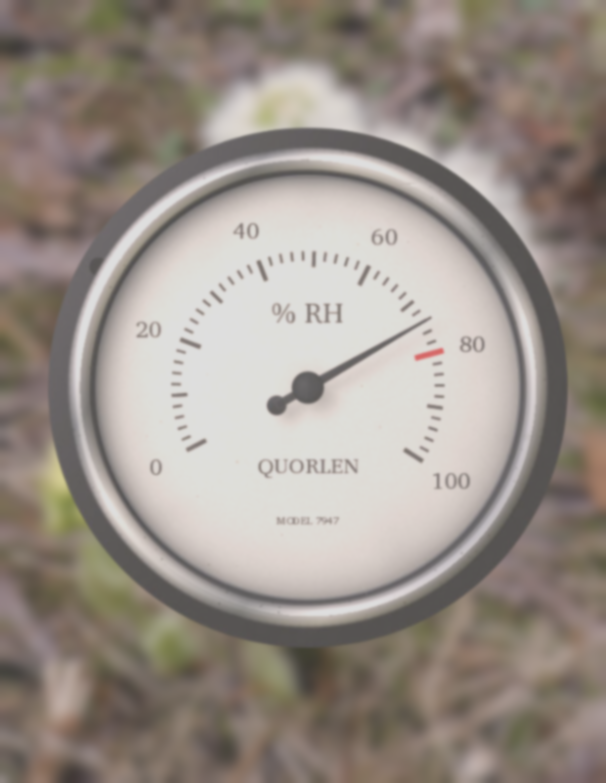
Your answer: 74 %
